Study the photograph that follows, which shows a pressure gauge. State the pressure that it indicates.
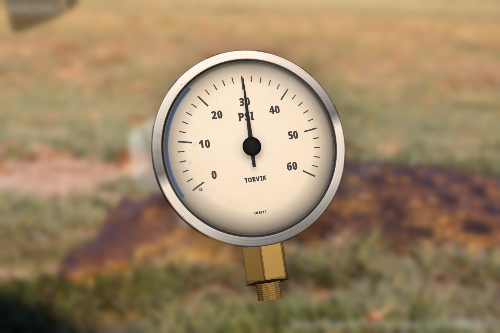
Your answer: 30 psi
